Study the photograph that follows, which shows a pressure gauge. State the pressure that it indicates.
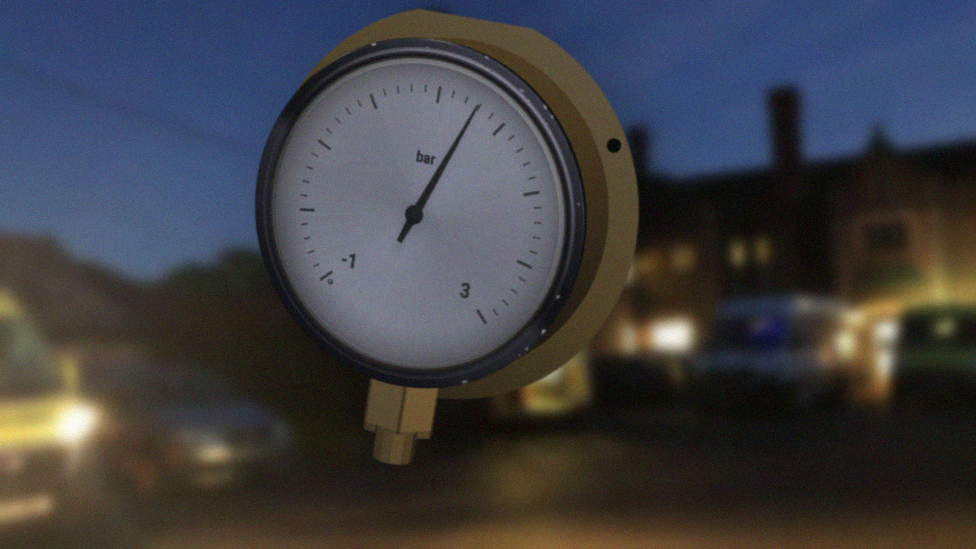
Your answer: 1.3 bar
